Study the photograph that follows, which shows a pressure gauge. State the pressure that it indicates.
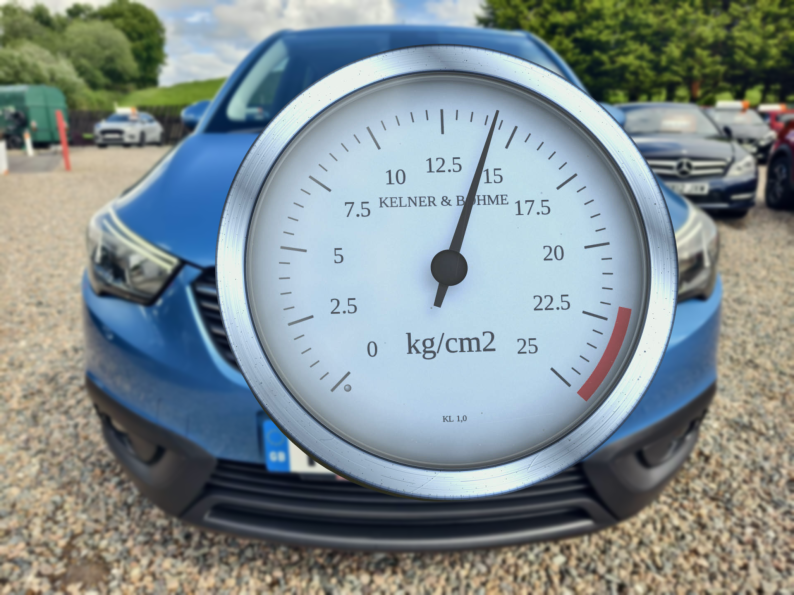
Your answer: 14.25 kg/cm²
